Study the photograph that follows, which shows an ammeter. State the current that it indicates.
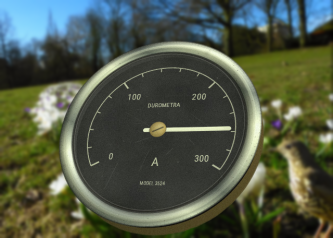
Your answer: 260 A
